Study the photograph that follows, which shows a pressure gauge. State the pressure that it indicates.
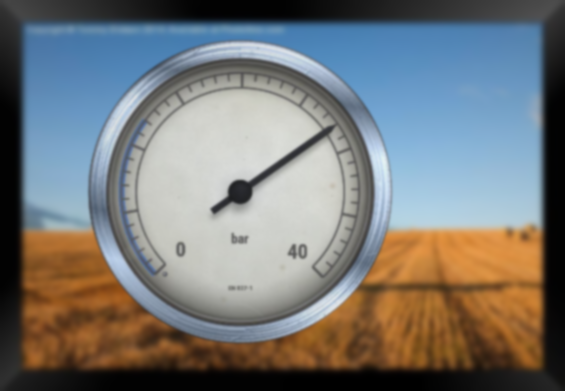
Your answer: 28 bar
